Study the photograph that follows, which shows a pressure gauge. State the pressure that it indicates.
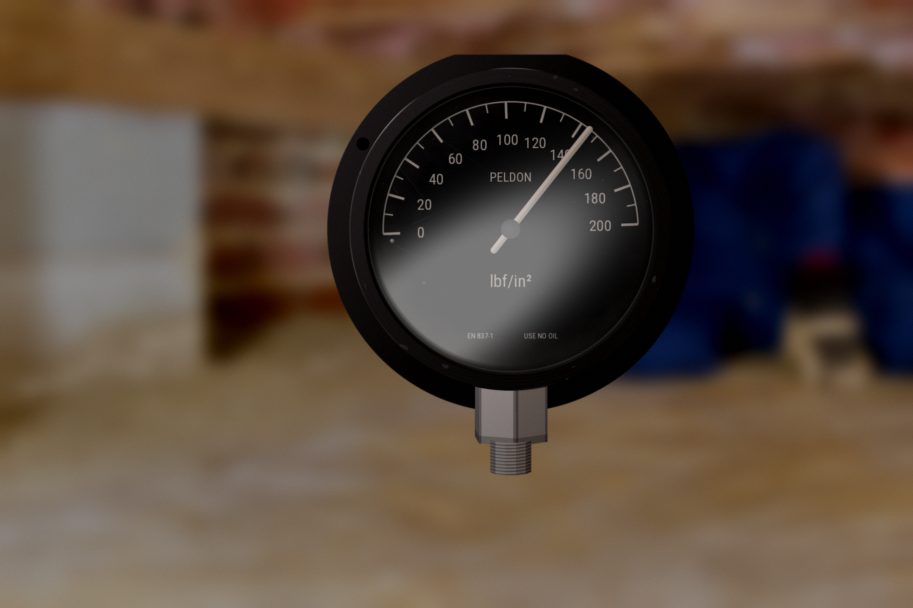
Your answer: 145 psi
